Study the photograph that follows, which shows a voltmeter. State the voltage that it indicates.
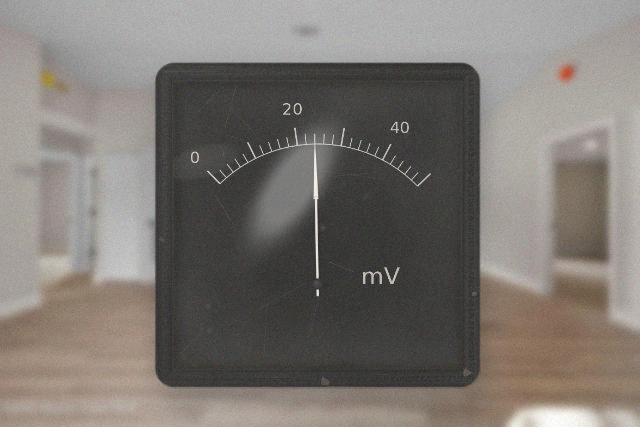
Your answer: 24 mV
